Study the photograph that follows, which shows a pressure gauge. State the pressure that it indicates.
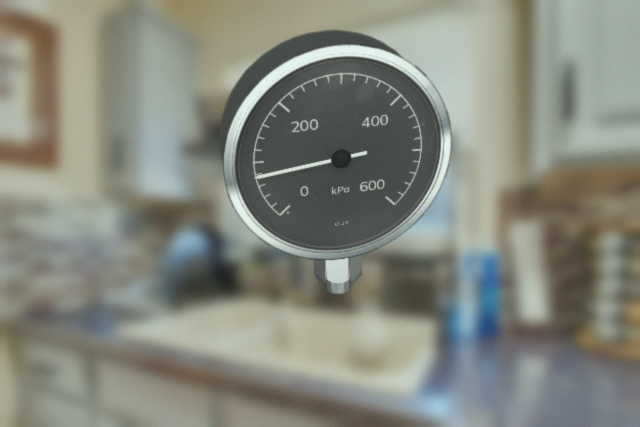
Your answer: 80 kPa
